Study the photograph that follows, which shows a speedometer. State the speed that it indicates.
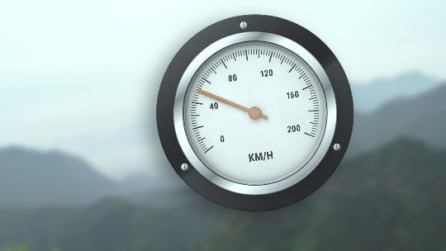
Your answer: 50 km/h
